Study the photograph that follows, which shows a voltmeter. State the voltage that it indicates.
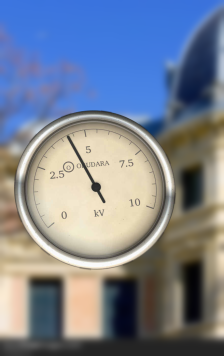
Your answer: 4.25 kV
